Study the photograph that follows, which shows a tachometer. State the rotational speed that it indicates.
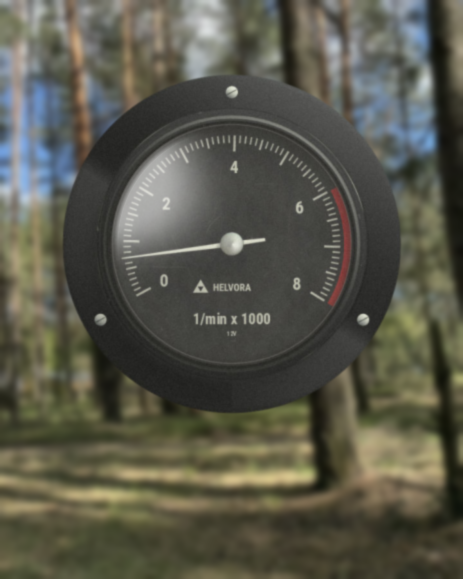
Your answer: 700 rpm
